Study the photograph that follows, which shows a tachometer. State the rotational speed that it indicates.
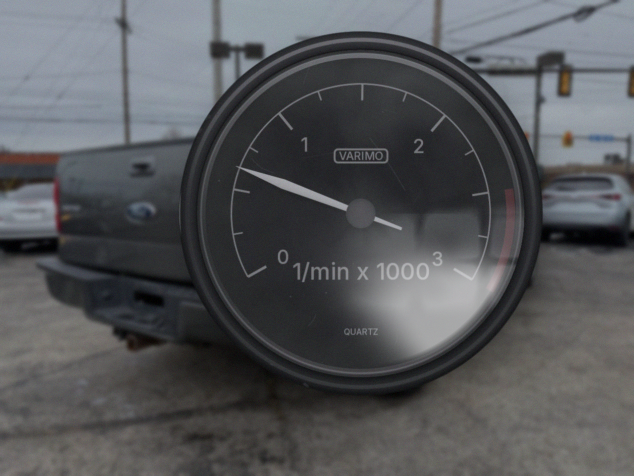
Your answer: 625 rpm
